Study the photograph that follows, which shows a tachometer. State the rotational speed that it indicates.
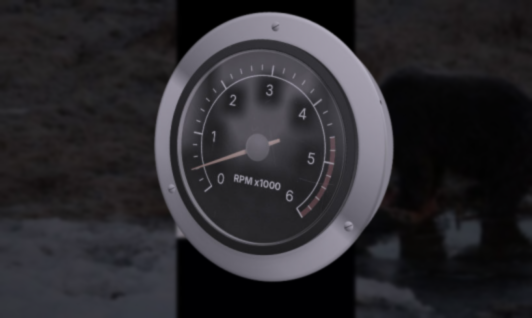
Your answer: 400 rpm
